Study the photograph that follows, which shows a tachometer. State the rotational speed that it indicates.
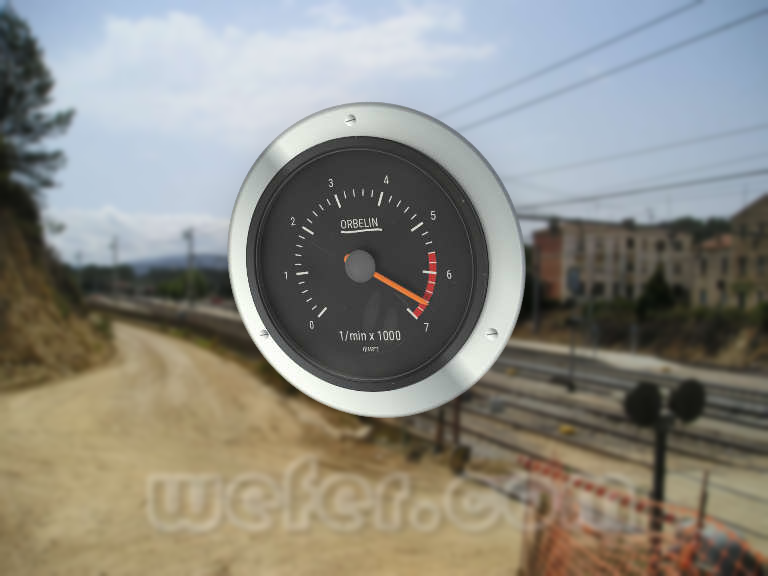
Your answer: 6600 rpm
